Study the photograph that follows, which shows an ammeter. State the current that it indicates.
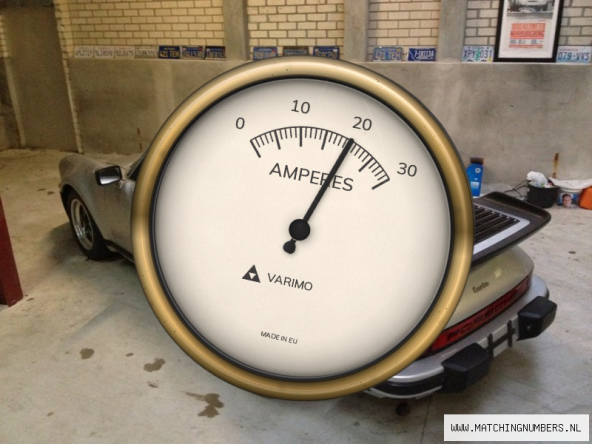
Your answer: 20 A
